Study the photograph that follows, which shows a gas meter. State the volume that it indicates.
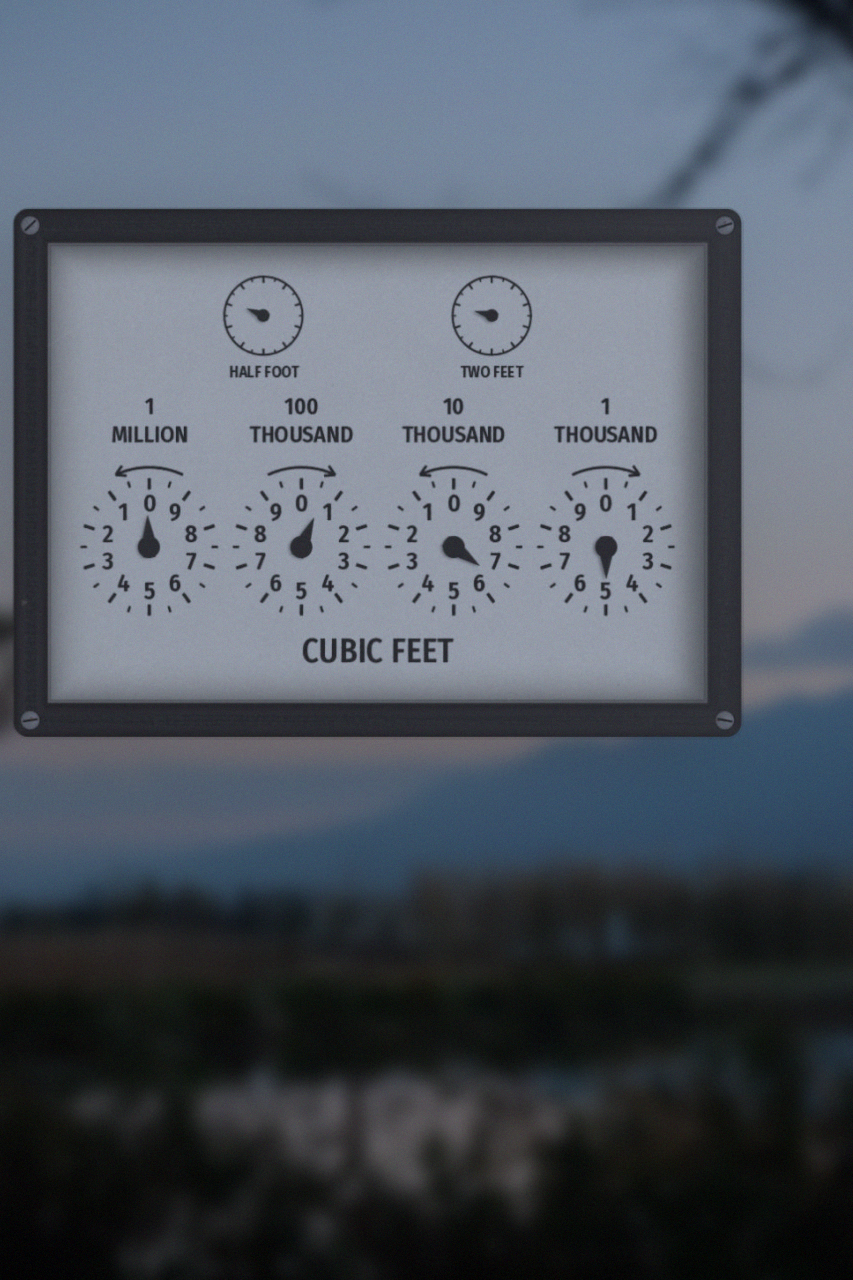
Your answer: 6500 ft³
